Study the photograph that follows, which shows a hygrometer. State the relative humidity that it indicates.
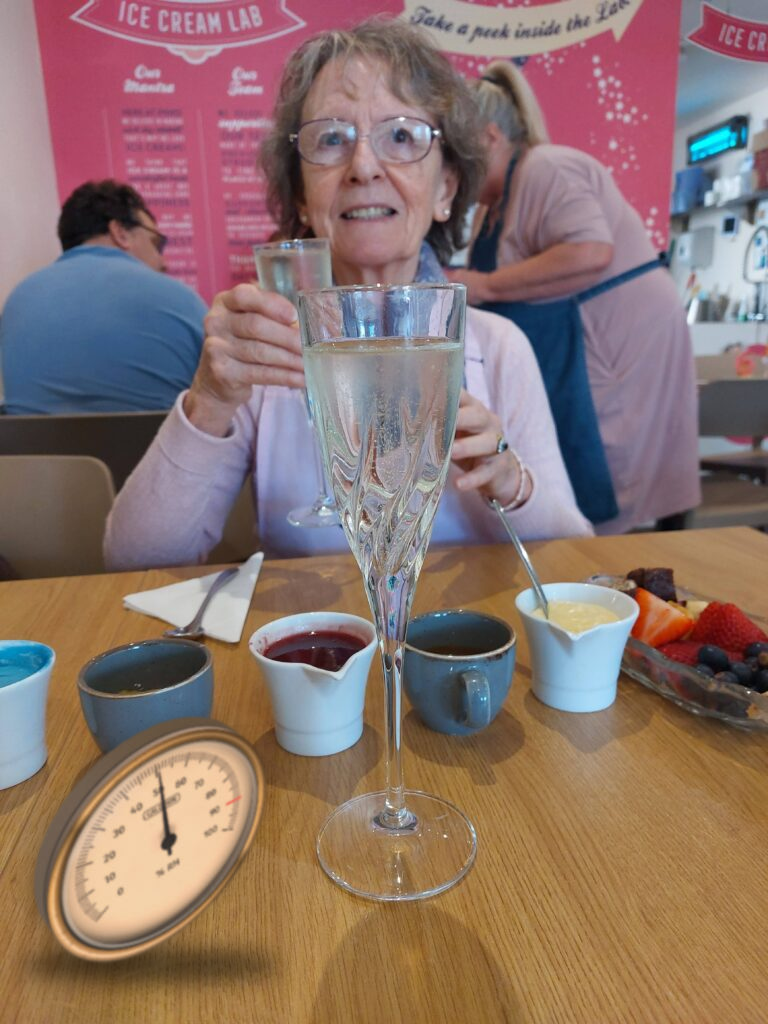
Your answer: 50 %
